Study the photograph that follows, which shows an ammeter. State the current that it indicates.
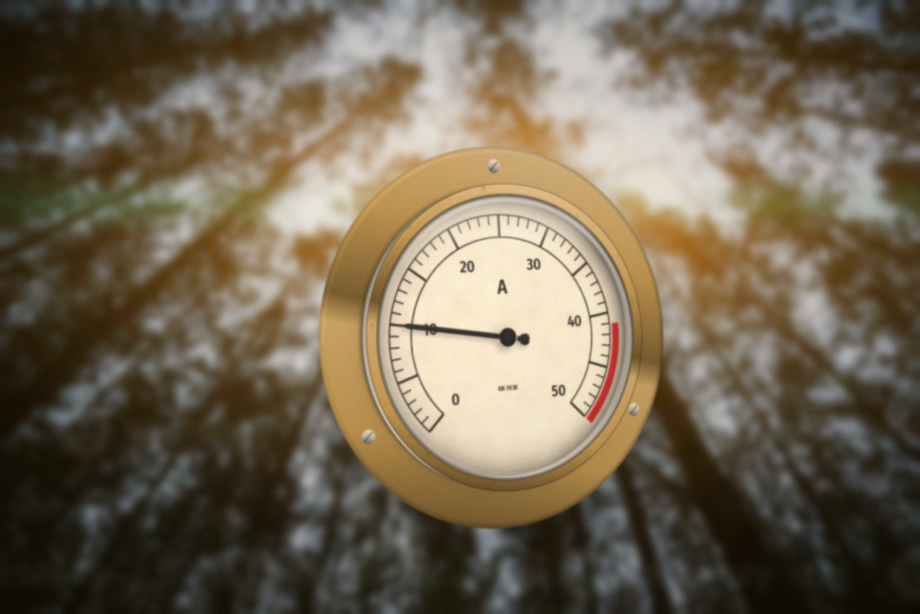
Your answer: 10 A
